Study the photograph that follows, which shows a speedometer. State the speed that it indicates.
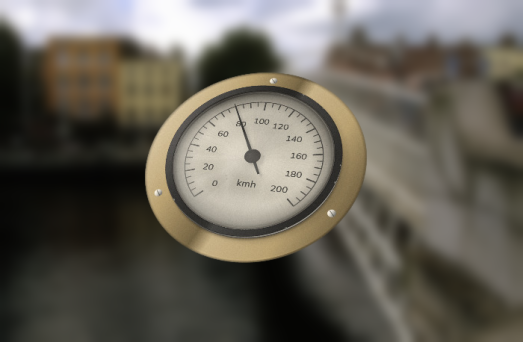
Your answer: 80 km/h
